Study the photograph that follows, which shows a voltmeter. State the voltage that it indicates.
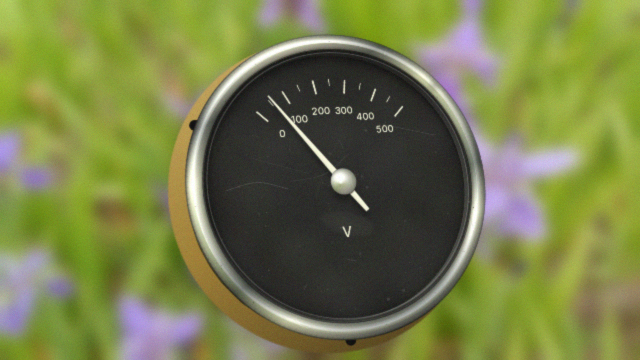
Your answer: 50 V
